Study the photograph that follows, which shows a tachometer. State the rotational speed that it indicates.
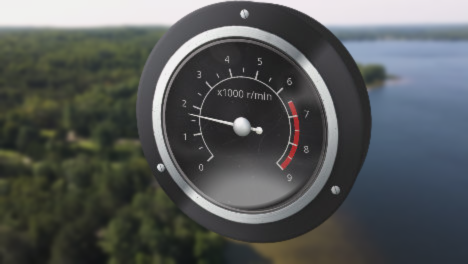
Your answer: 1750 rpm
